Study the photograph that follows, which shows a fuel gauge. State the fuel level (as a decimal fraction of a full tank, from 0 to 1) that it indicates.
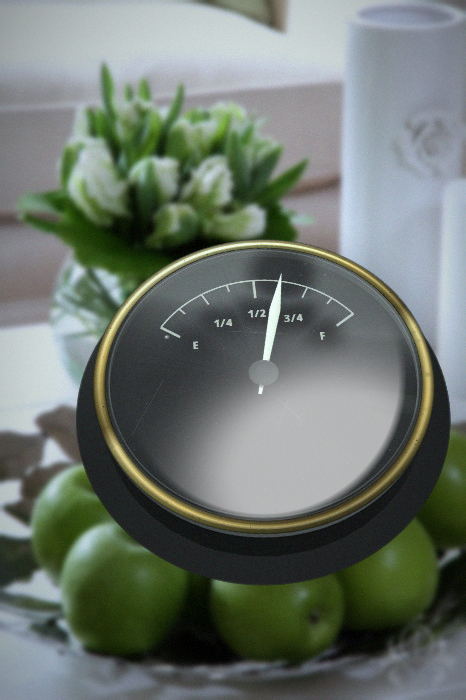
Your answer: 0.625
